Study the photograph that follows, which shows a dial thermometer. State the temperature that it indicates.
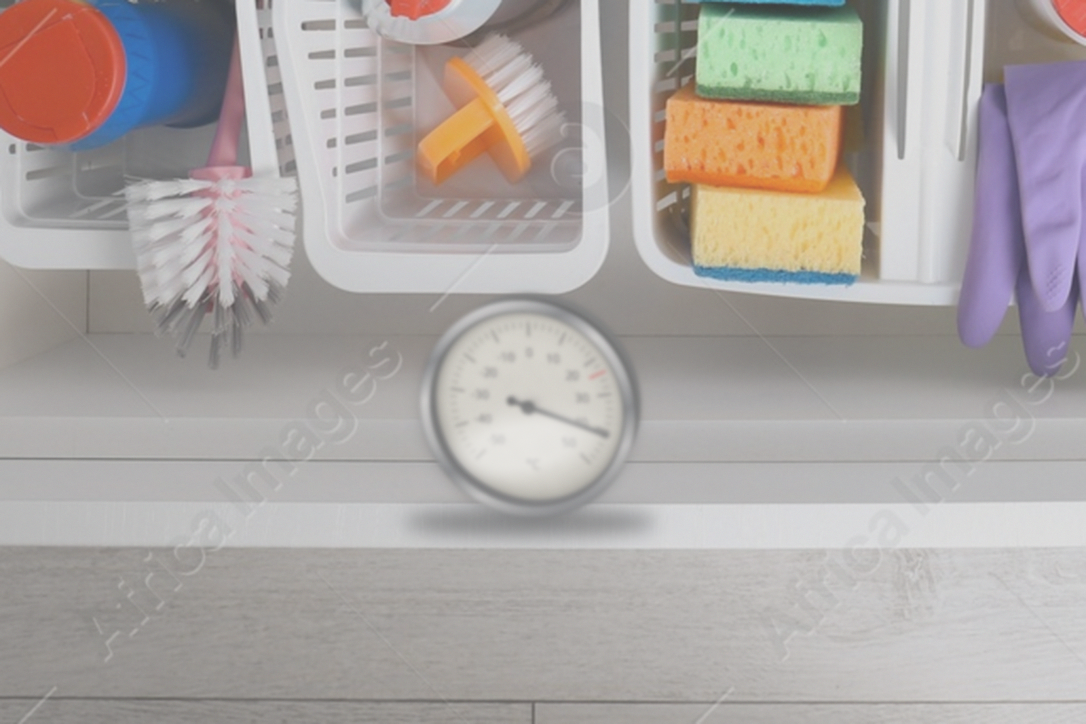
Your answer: 40 °C
